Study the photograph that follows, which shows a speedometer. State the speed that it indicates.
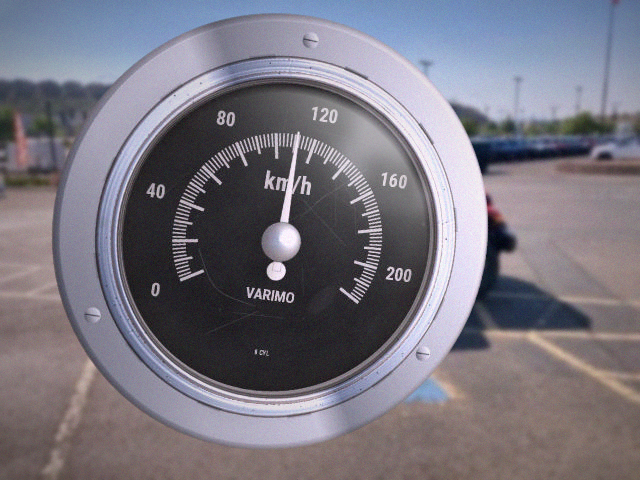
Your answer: 110 km/h
